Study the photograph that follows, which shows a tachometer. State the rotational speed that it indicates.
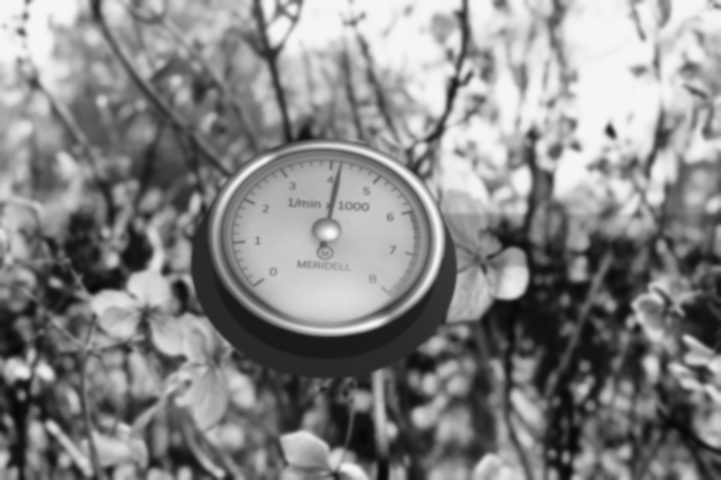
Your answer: 4200 rpm
